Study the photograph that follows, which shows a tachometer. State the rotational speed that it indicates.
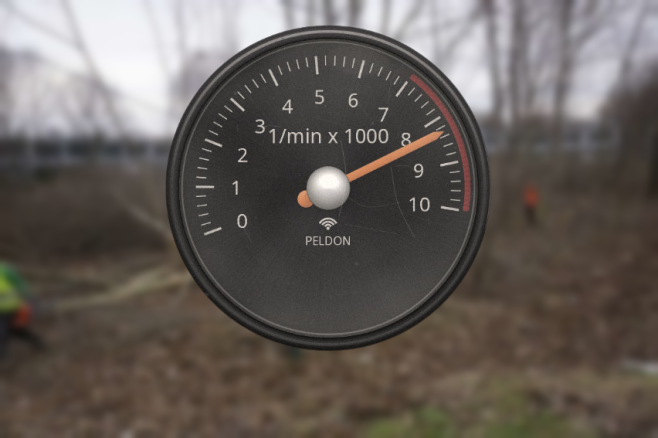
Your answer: 8300 rpm
